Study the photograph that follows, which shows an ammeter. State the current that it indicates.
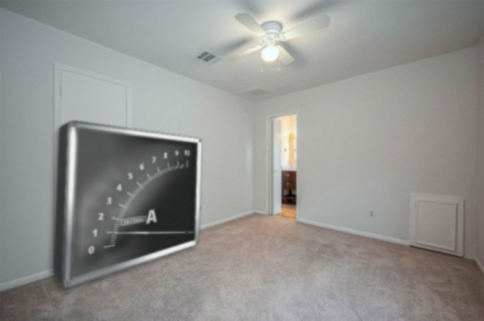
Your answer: 1 A
